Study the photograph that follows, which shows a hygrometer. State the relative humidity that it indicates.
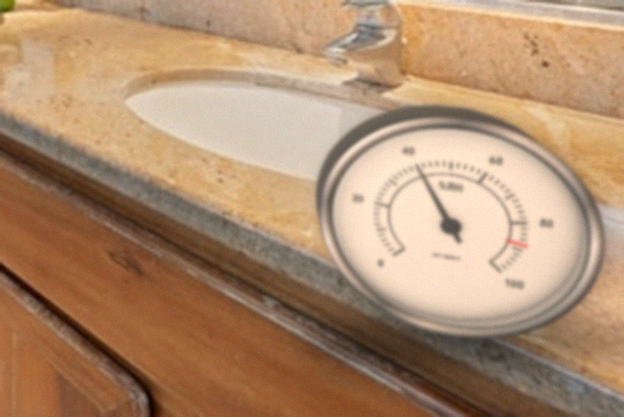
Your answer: 40 %
